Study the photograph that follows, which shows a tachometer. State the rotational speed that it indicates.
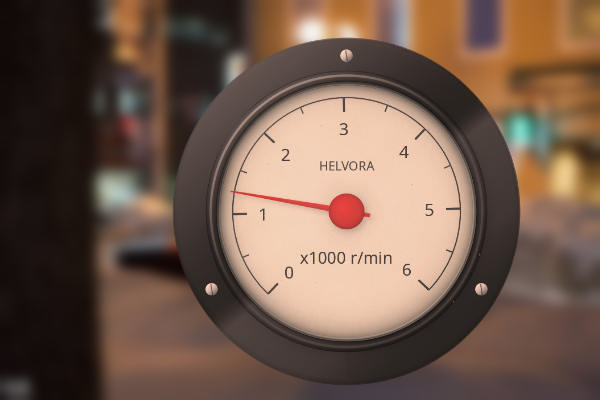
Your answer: 1250 rpm
